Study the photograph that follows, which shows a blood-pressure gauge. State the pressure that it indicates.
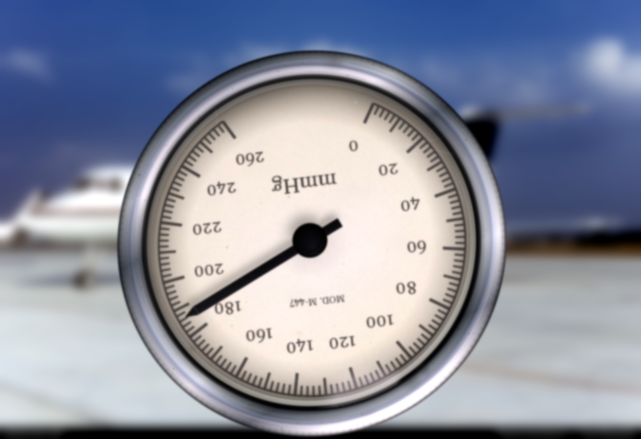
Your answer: 186 mmHg
